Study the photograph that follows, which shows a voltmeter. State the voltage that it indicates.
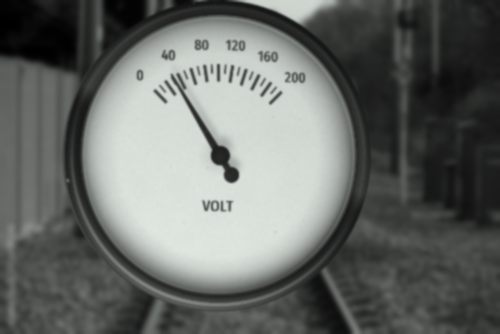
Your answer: 30 V
